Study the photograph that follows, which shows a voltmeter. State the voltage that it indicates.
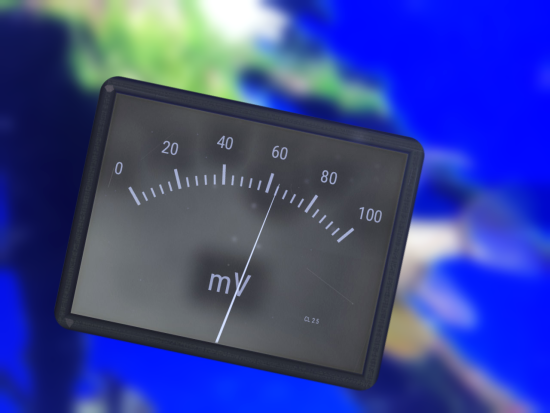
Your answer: 64 mV
